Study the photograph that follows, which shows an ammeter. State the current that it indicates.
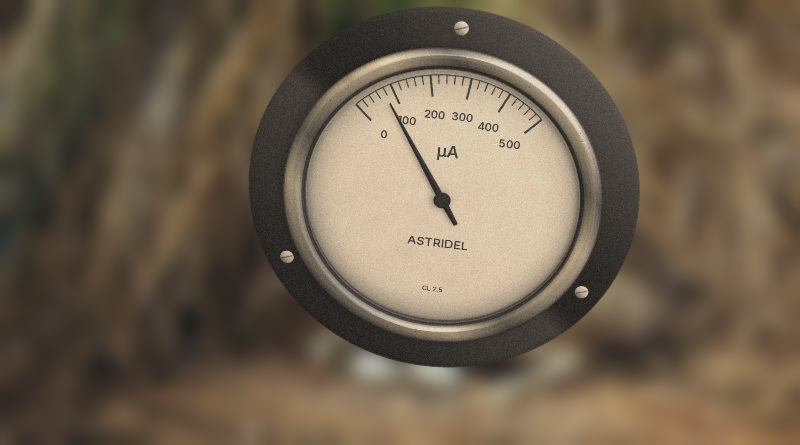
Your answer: 80 µA
